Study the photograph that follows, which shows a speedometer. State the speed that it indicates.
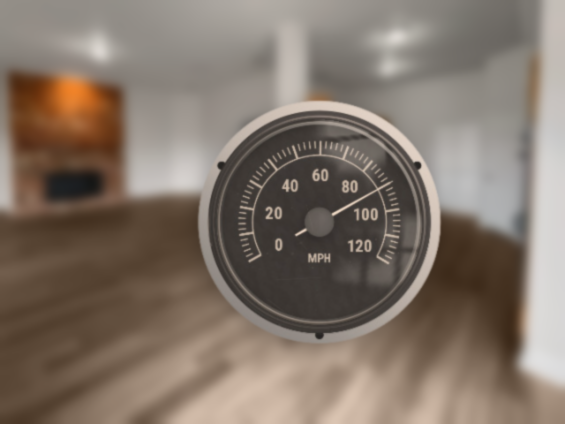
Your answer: 90 mph
